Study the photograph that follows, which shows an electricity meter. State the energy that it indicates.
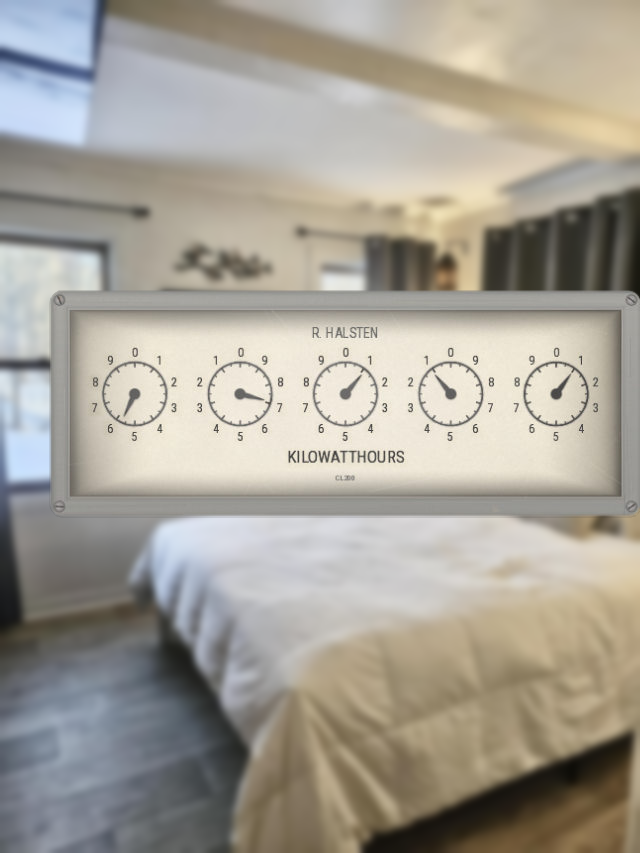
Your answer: 57111 kWh
